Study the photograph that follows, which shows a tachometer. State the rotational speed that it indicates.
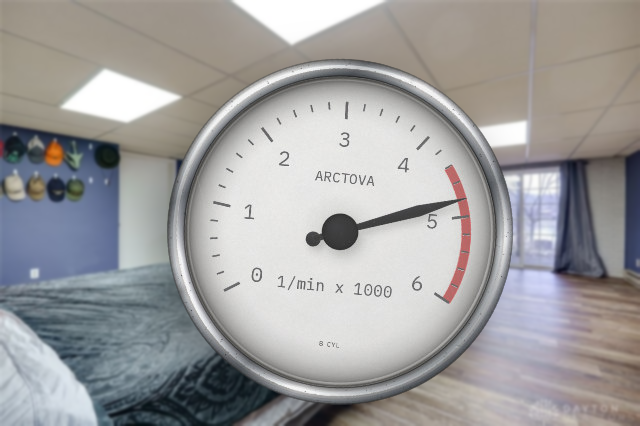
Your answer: 4800 rpm
